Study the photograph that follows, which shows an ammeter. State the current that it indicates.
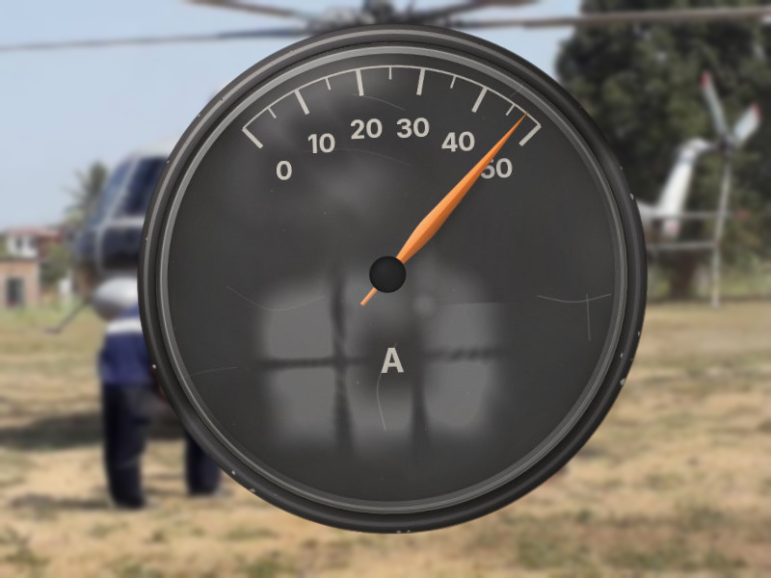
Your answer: 47.5 A
